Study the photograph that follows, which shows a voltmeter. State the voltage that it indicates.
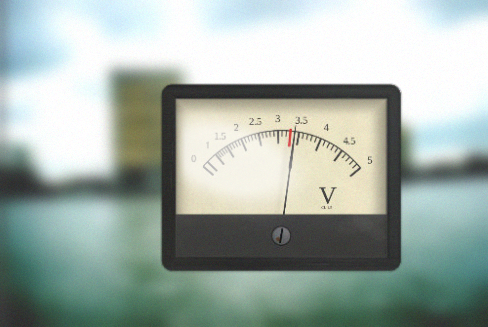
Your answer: 3.4 V
